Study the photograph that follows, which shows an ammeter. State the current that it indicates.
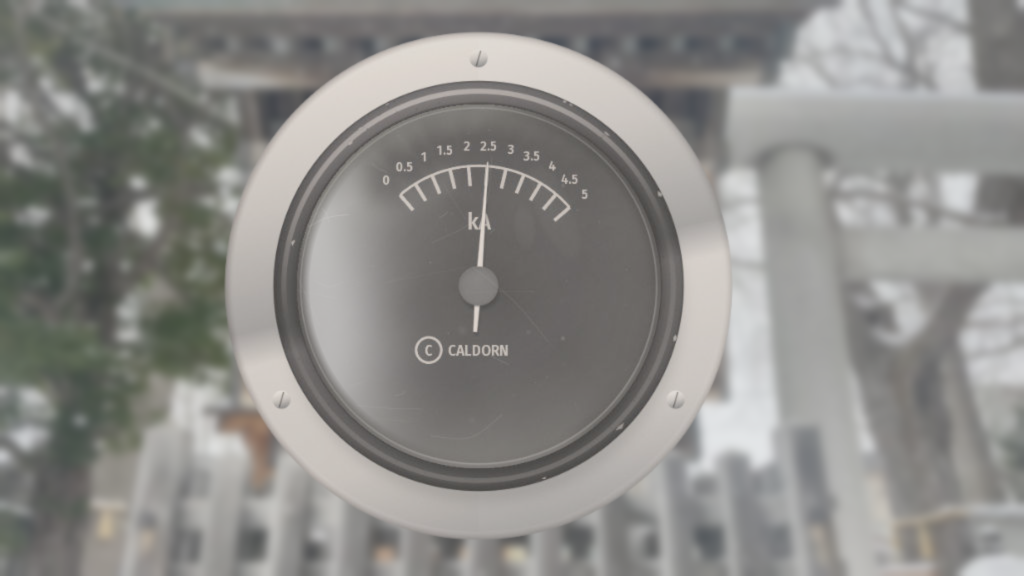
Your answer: 2.5 kA
